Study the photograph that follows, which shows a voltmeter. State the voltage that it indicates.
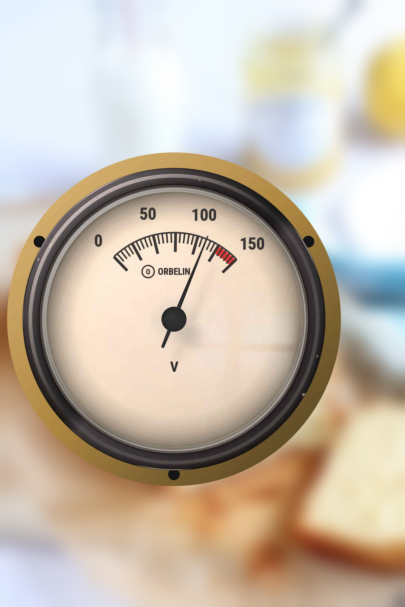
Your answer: 110 V
